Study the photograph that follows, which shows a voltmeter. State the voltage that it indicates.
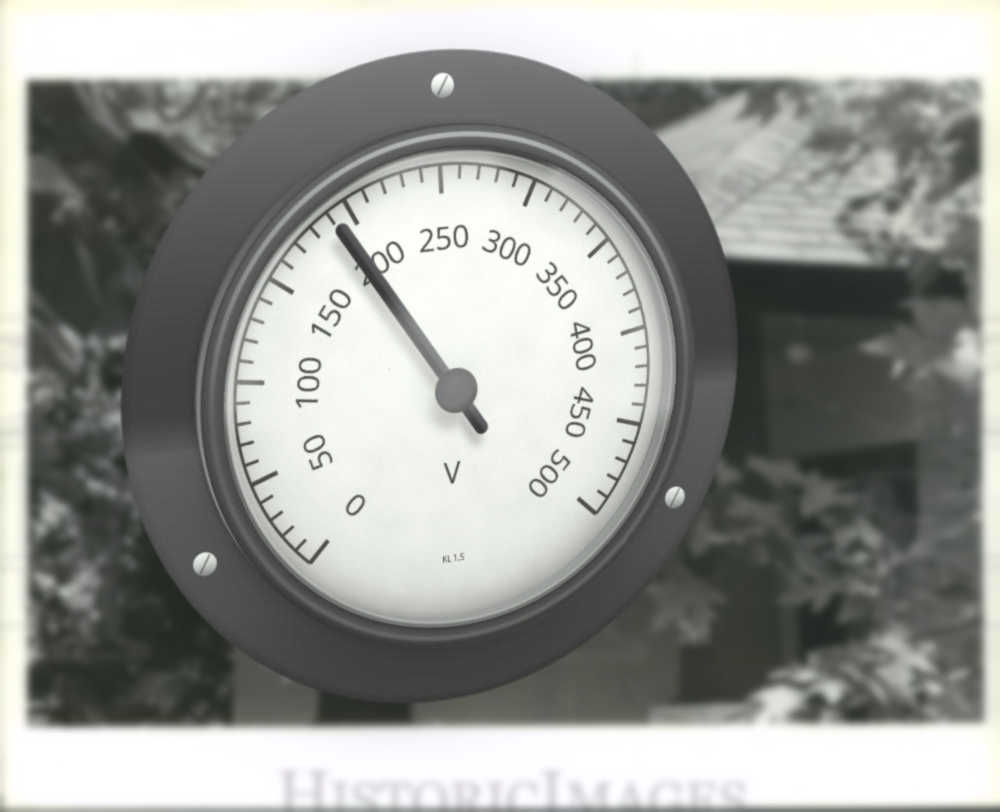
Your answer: 190 V
